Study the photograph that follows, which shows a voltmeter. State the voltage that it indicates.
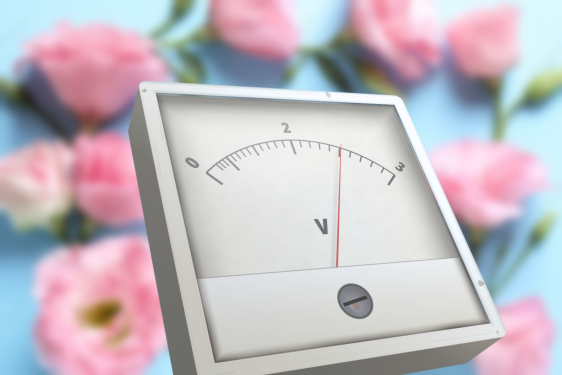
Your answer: 2.5 V
